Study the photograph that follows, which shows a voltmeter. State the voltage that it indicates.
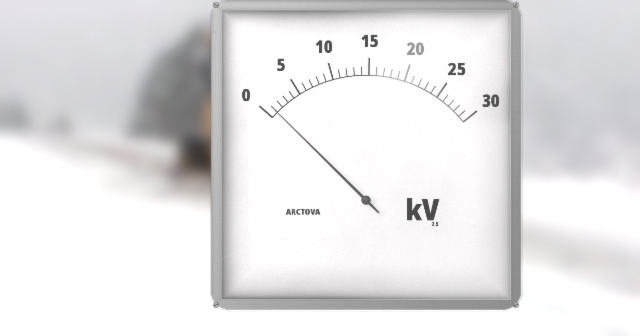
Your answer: 1 kV
